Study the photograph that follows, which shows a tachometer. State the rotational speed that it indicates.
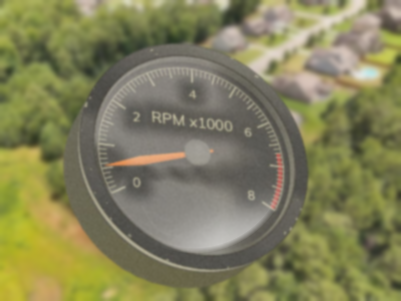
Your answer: 500 rpm
